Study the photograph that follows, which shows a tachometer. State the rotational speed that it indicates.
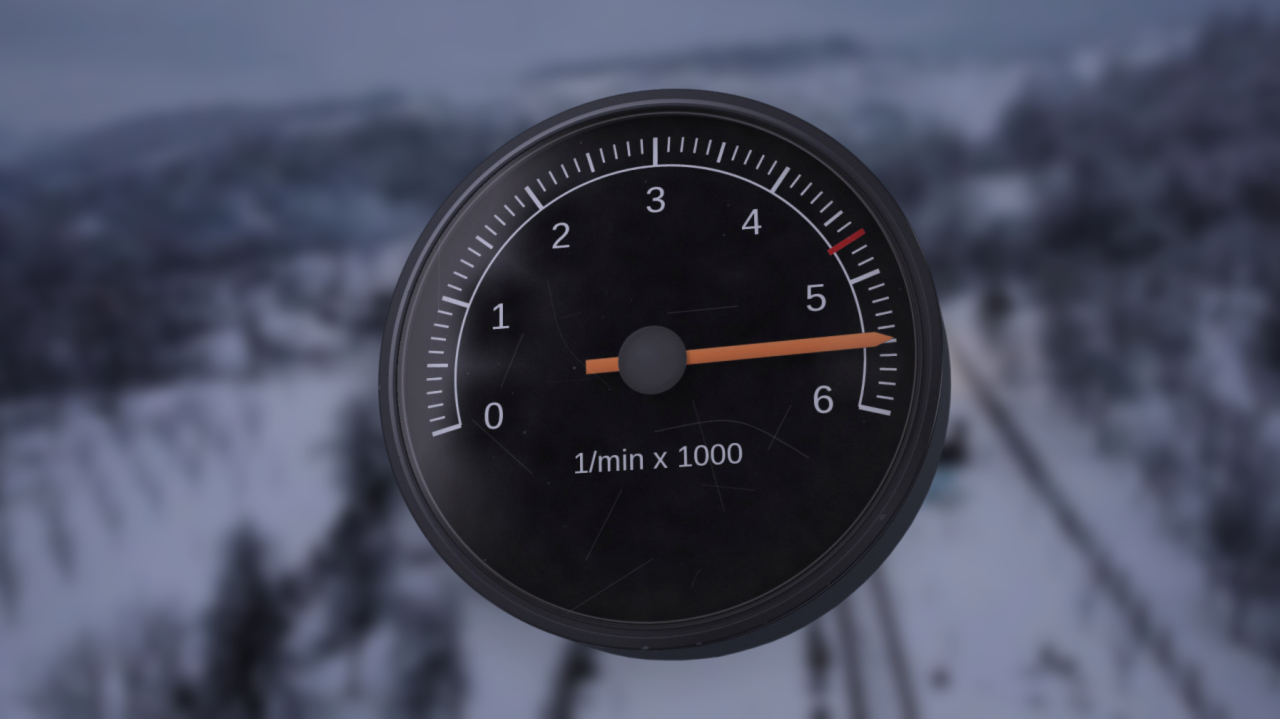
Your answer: 5500 rpm
